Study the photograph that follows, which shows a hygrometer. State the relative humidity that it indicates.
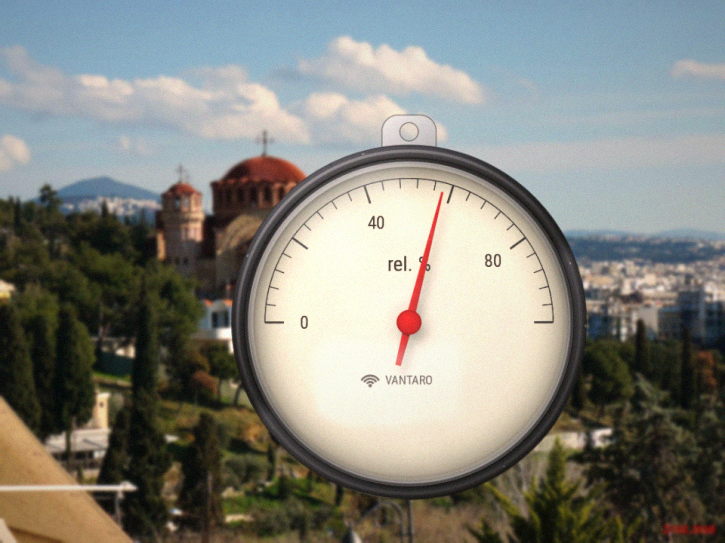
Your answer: 58 %
